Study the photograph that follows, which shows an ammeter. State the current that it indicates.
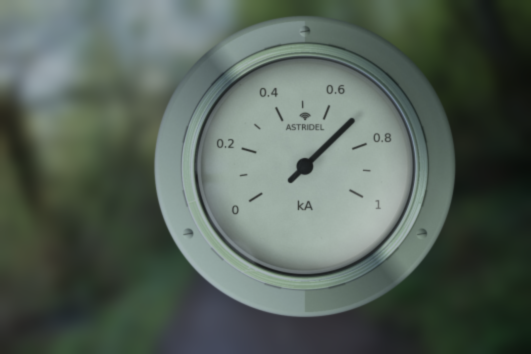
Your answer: 0.7 kA
